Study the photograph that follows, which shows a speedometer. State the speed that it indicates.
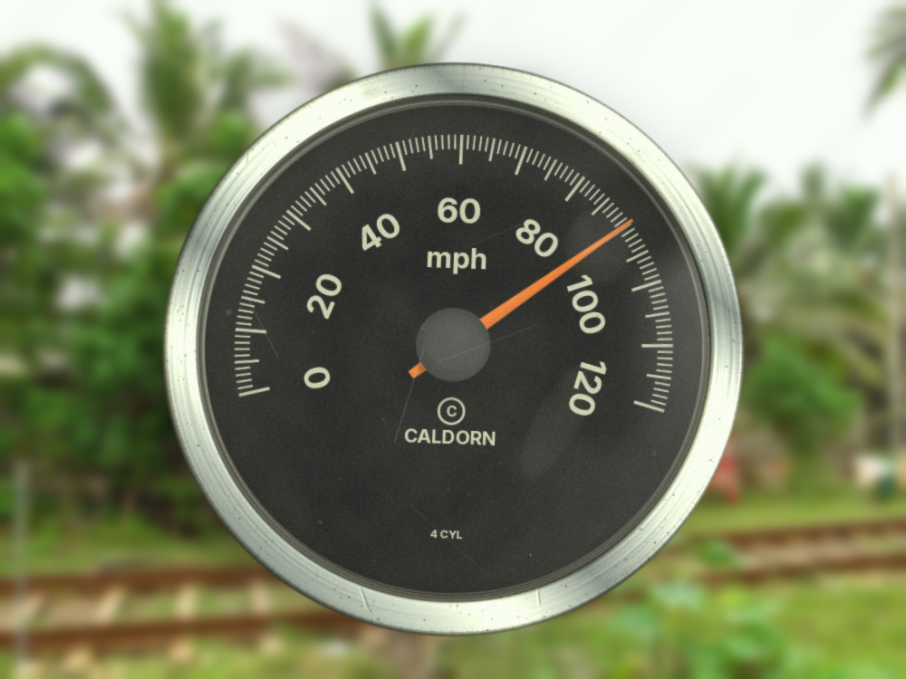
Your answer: 90 mph
